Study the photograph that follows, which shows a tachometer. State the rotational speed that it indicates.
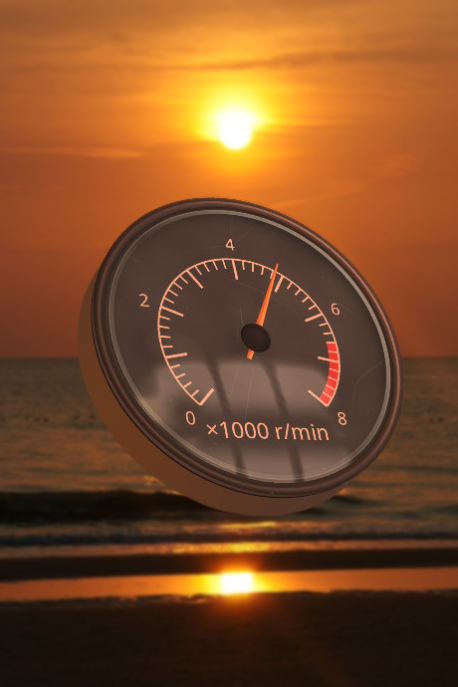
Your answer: 4800 rpm
